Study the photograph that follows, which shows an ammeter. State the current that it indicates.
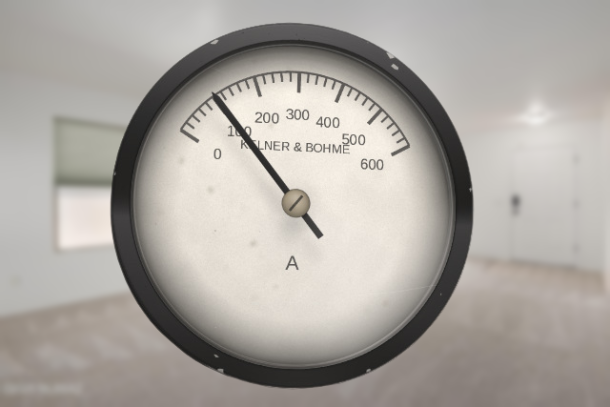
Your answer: 100 A
